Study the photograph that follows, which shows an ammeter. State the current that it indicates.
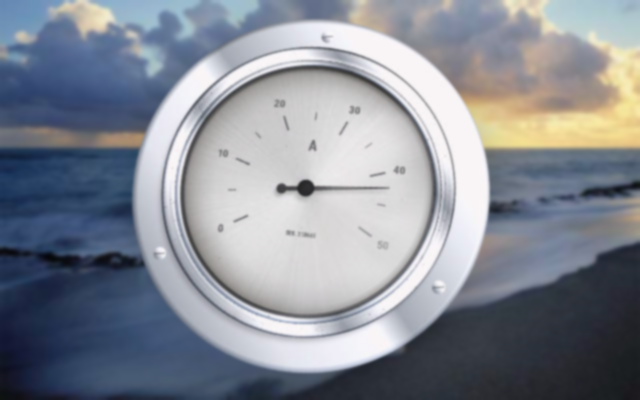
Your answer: 42.5 A
